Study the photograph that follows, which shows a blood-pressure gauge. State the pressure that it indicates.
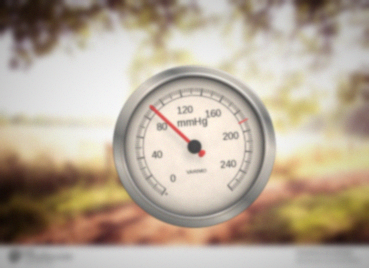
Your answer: 90 mmHg
